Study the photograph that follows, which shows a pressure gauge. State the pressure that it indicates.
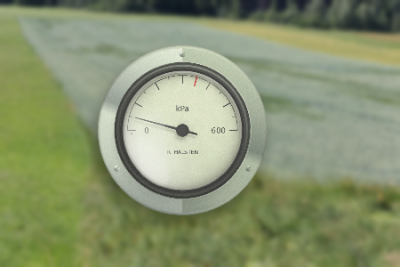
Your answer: 50 kPa
